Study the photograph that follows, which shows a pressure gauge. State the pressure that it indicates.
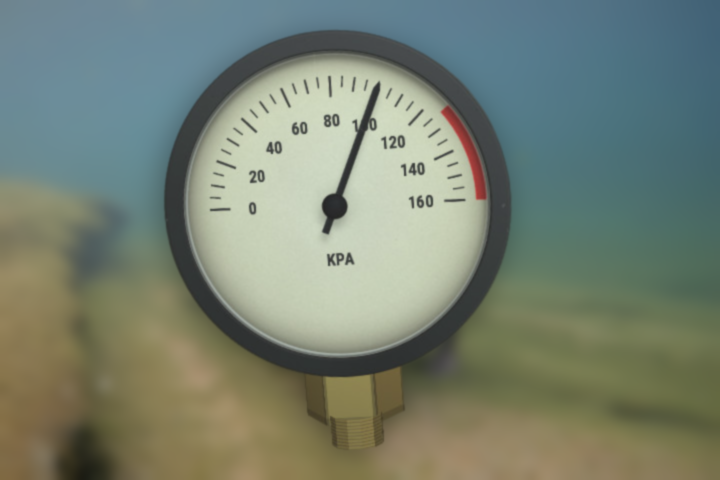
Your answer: 100 kPa
